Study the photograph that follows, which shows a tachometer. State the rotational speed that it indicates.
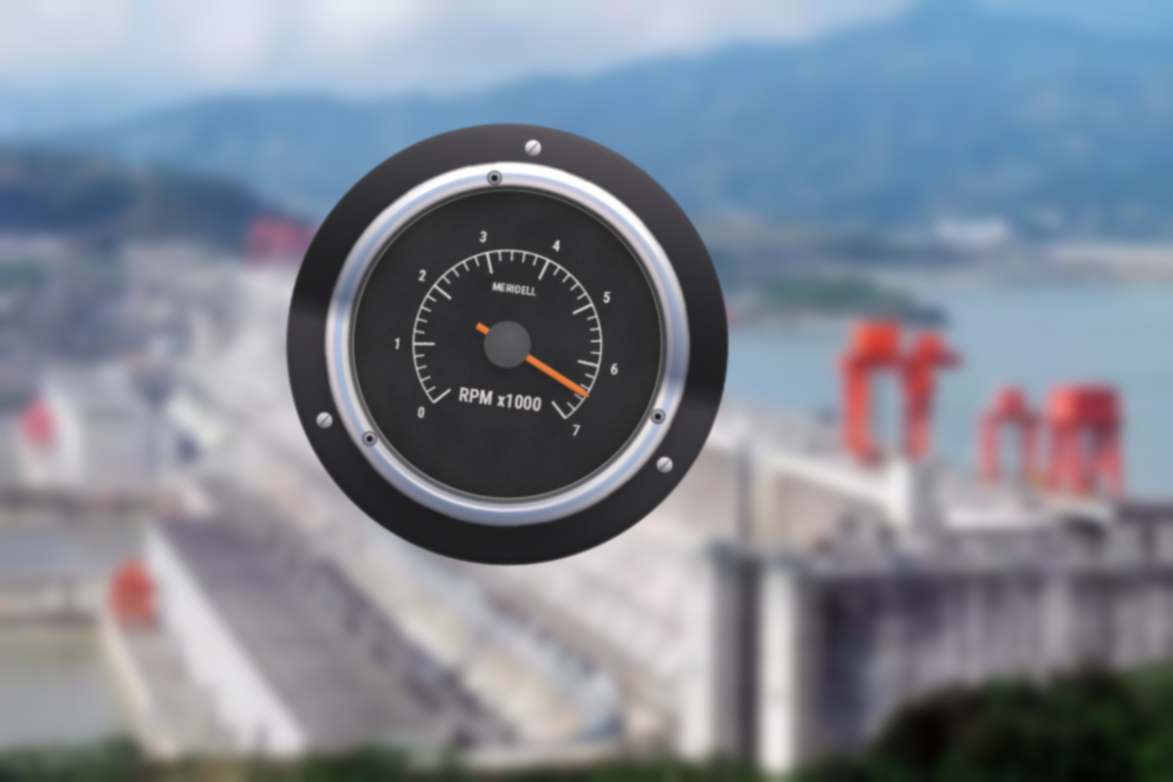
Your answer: 6500 rpm
